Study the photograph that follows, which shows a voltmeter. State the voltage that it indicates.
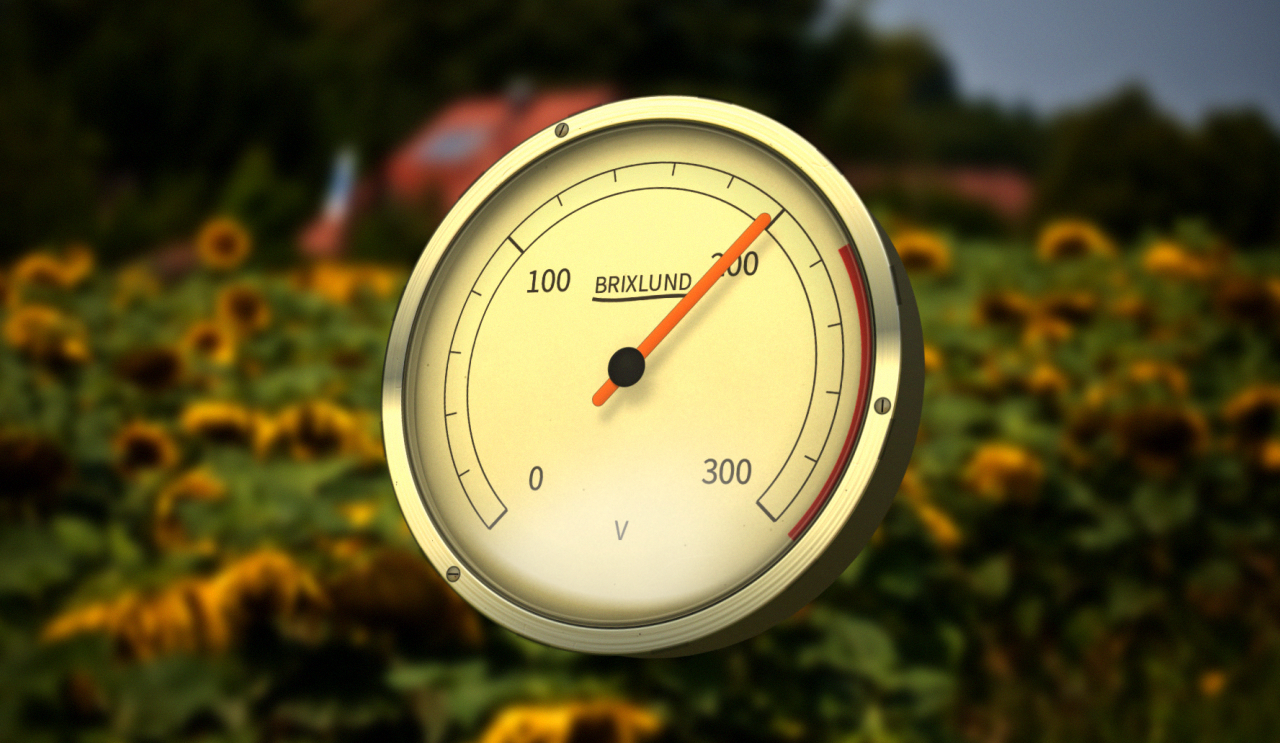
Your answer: 200 V
